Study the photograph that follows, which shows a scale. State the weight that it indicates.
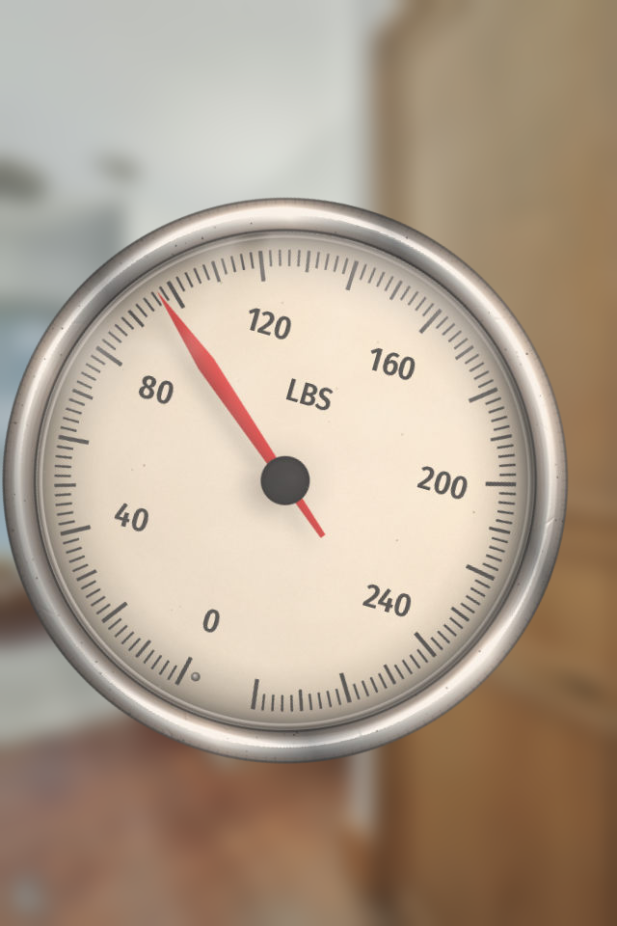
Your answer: 97 lb
